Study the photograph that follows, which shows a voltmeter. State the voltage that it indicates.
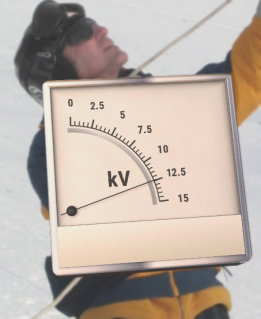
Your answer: 12.5 kV
